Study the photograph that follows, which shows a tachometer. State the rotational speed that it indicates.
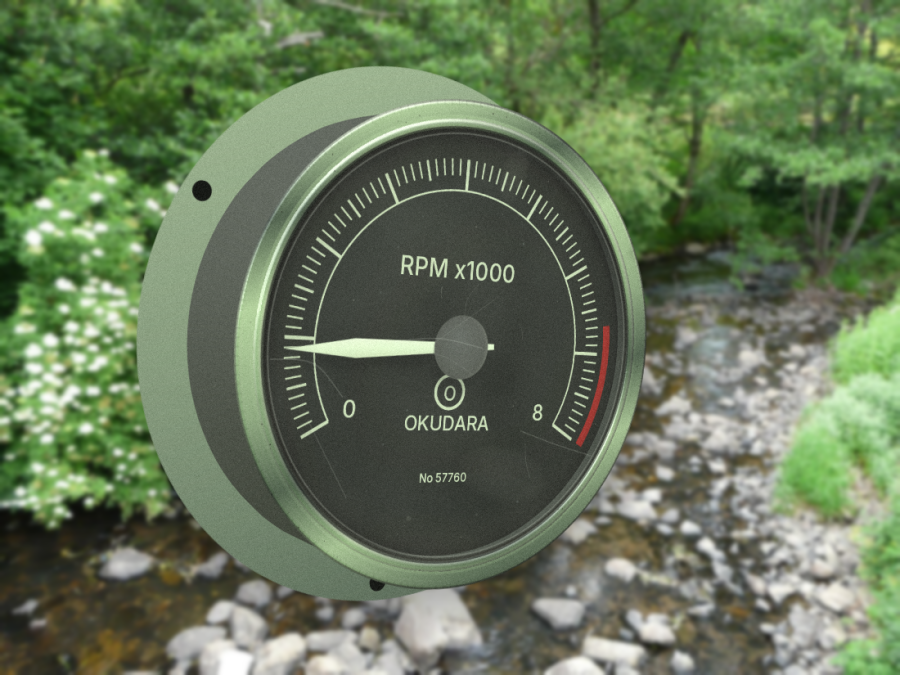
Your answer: 900 rpm
